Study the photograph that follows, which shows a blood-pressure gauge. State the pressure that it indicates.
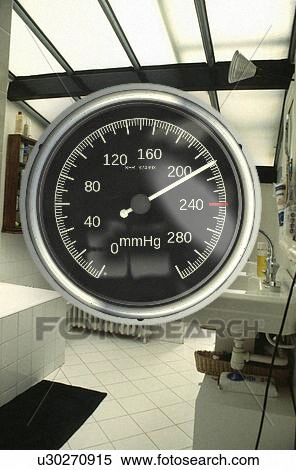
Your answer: 210 mmHg
